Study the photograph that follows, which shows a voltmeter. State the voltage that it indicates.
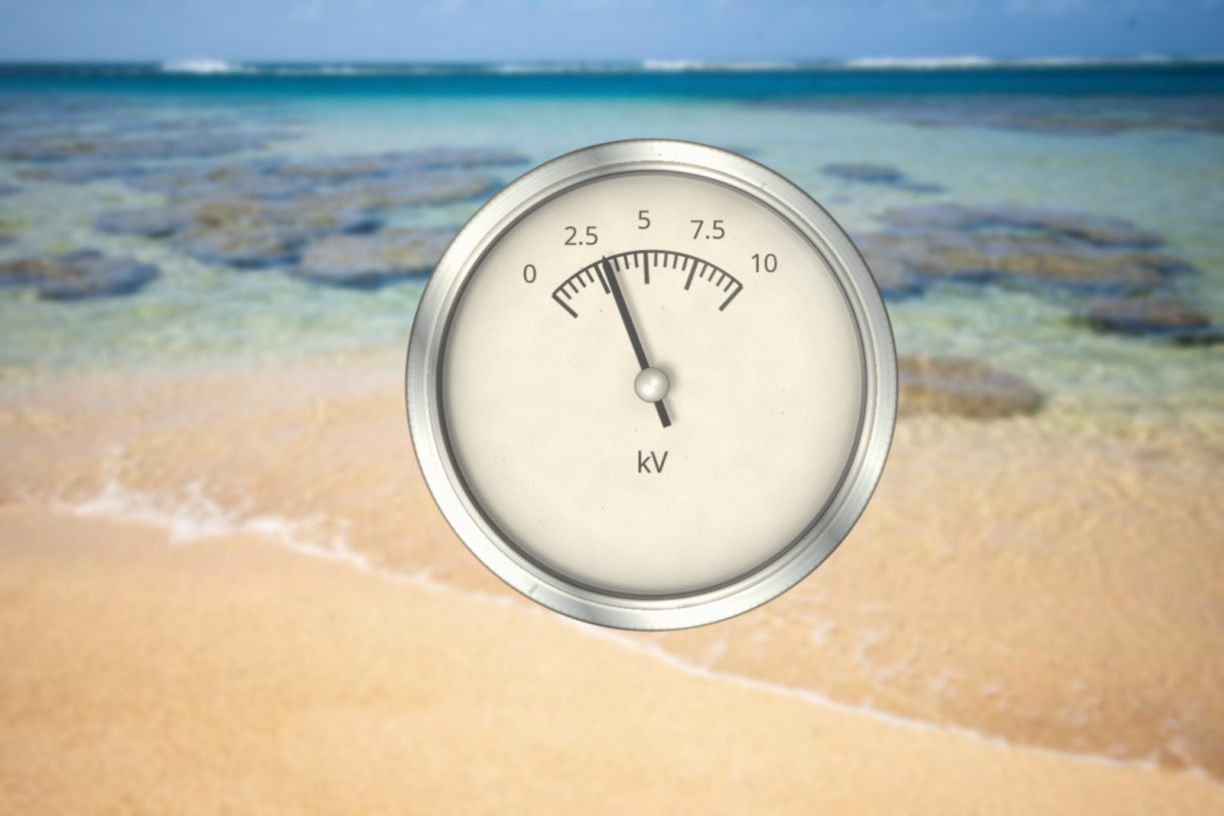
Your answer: 3 kV
